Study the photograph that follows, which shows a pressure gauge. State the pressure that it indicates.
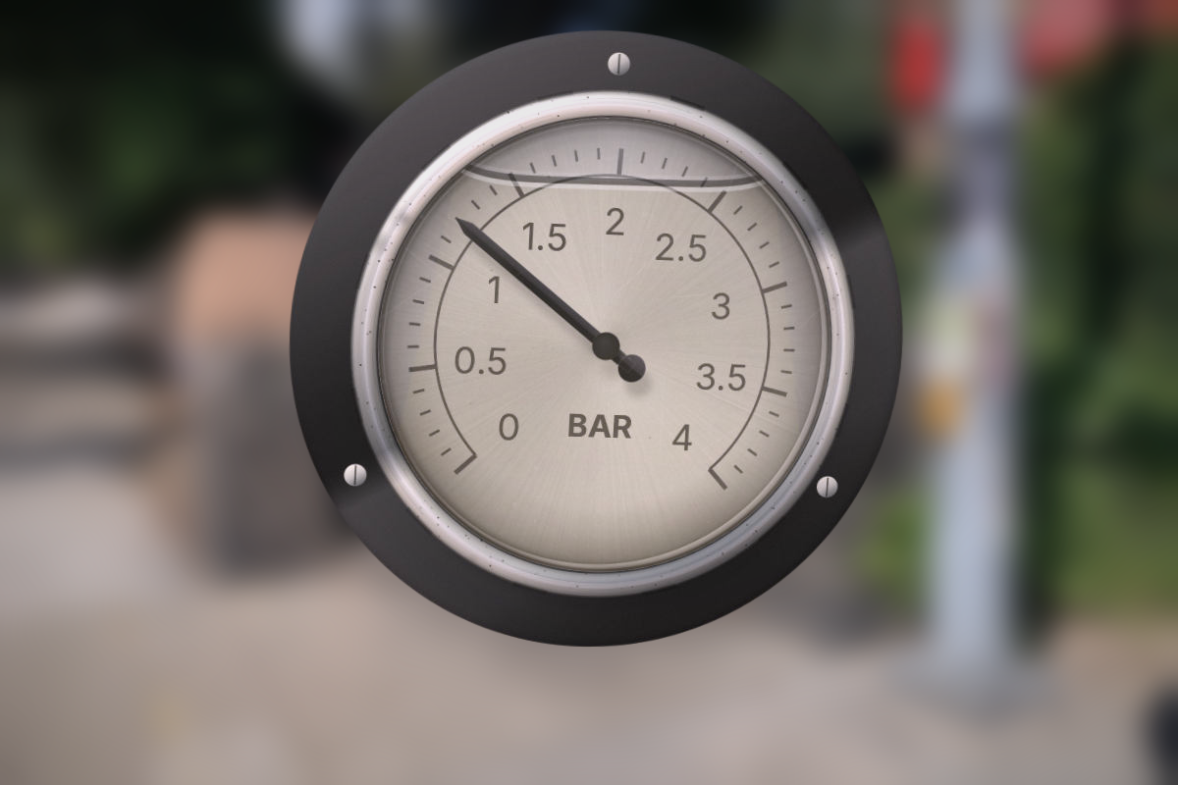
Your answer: 1.2 bar
